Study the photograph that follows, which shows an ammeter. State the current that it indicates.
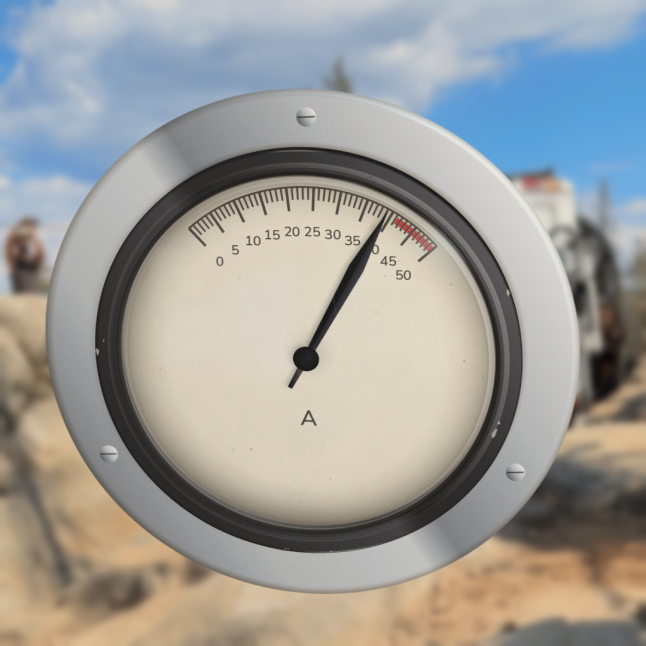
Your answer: 39 A
